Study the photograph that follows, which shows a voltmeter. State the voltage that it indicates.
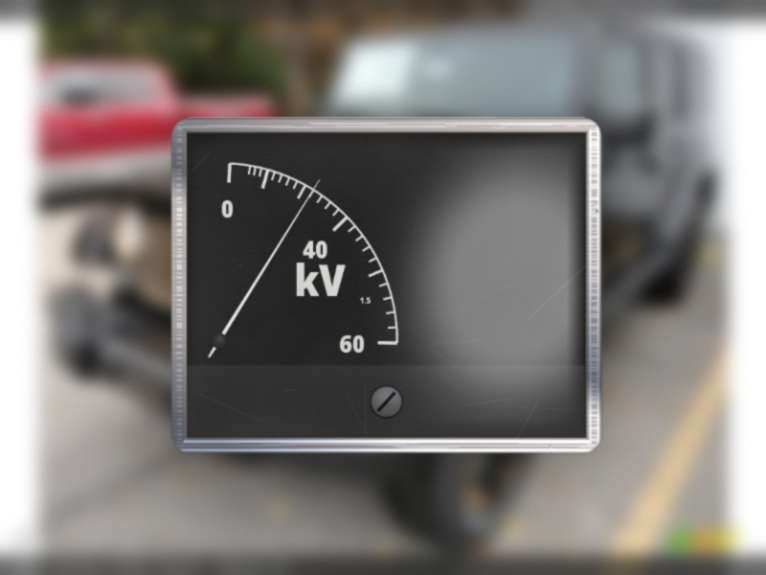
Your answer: 32 kV
